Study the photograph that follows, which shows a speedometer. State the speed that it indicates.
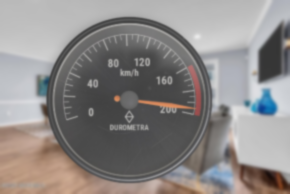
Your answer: 195 km/h
